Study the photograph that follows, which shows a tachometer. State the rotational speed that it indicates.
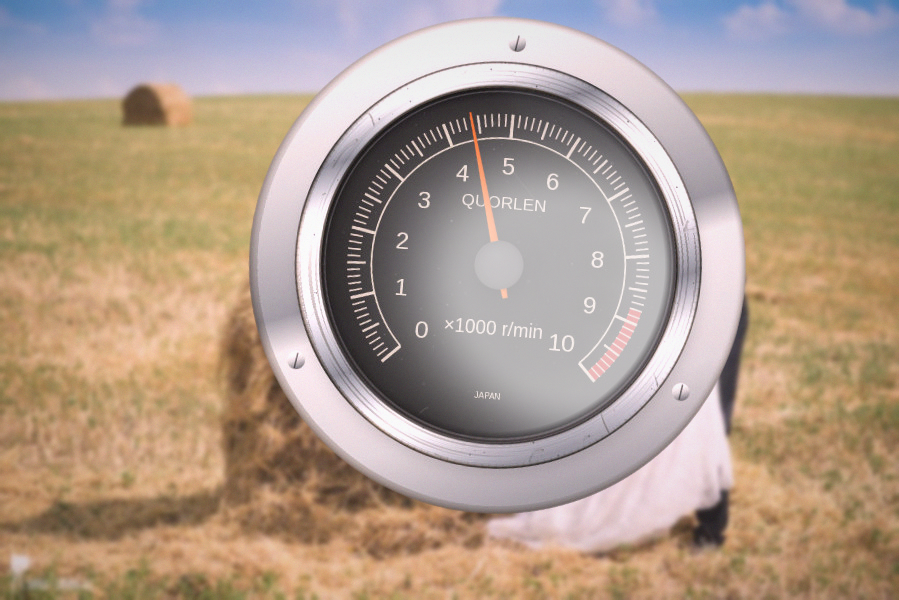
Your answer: 4400 rpm
